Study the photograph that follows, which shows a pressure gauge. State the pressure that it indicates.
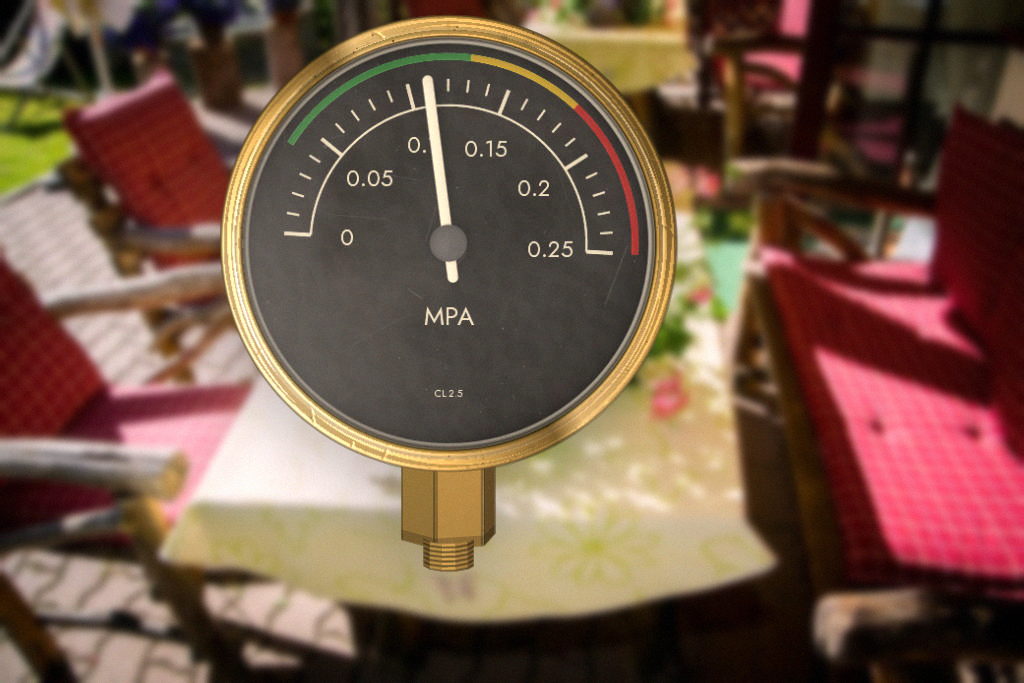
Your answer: 0.11 MPa
